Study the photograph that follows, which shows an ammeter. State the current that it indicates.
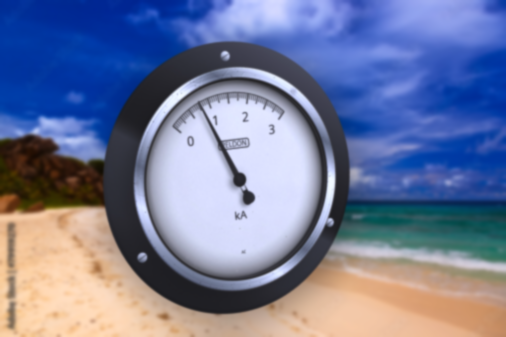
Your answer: 0.75 kA
